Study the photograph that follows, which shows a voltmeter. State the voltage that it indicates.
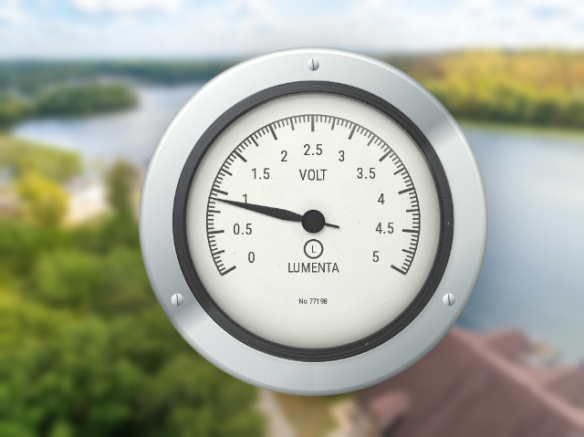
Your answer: 0.9 V
